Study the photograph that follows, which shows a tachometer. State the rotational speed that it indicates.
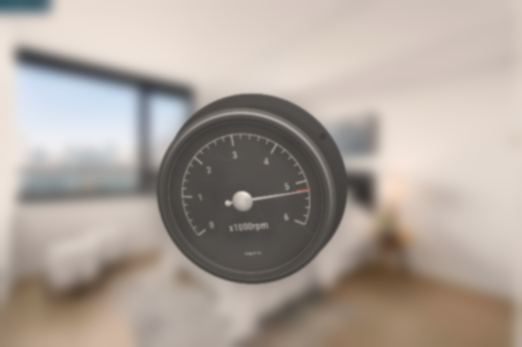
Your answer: 5200 rpm
